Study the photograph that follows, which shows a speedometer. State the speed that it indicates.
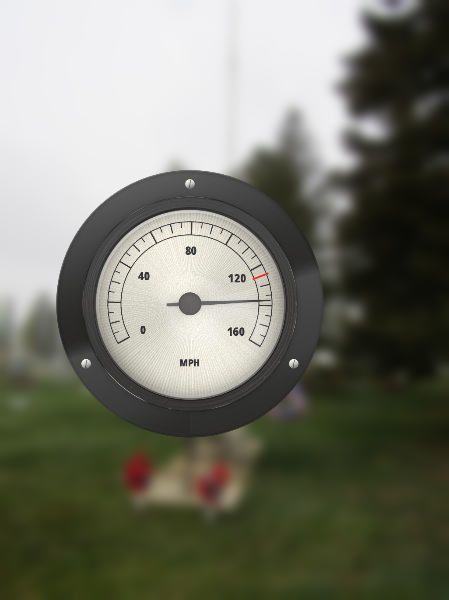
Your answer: 137.5 mph
